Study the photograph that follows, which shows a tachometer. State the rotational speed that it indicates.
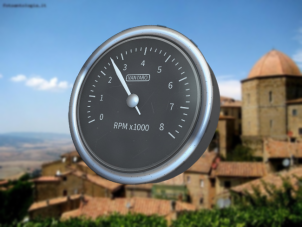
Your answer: 2600 rpm
